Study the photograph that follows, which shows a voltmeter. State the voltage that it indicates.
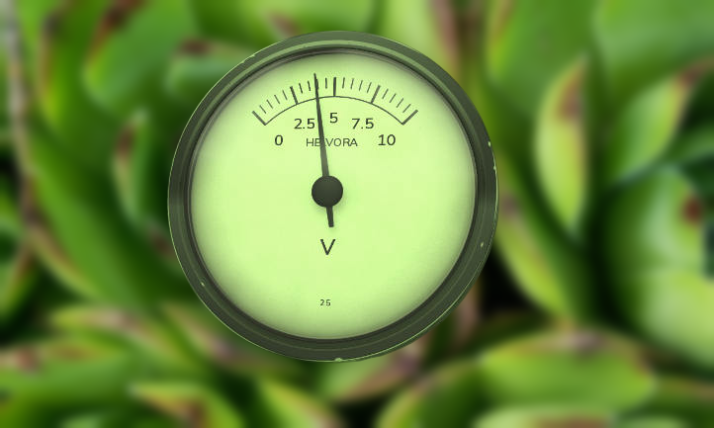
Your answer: 4 V
